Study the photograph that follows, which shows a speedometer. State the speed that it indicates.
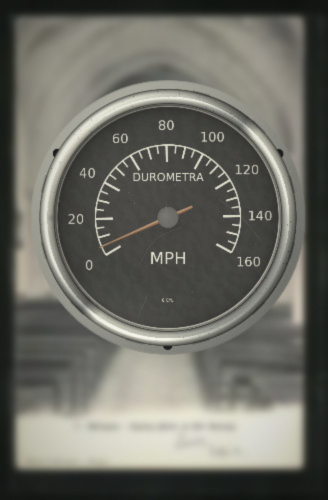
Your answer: 5 mph
